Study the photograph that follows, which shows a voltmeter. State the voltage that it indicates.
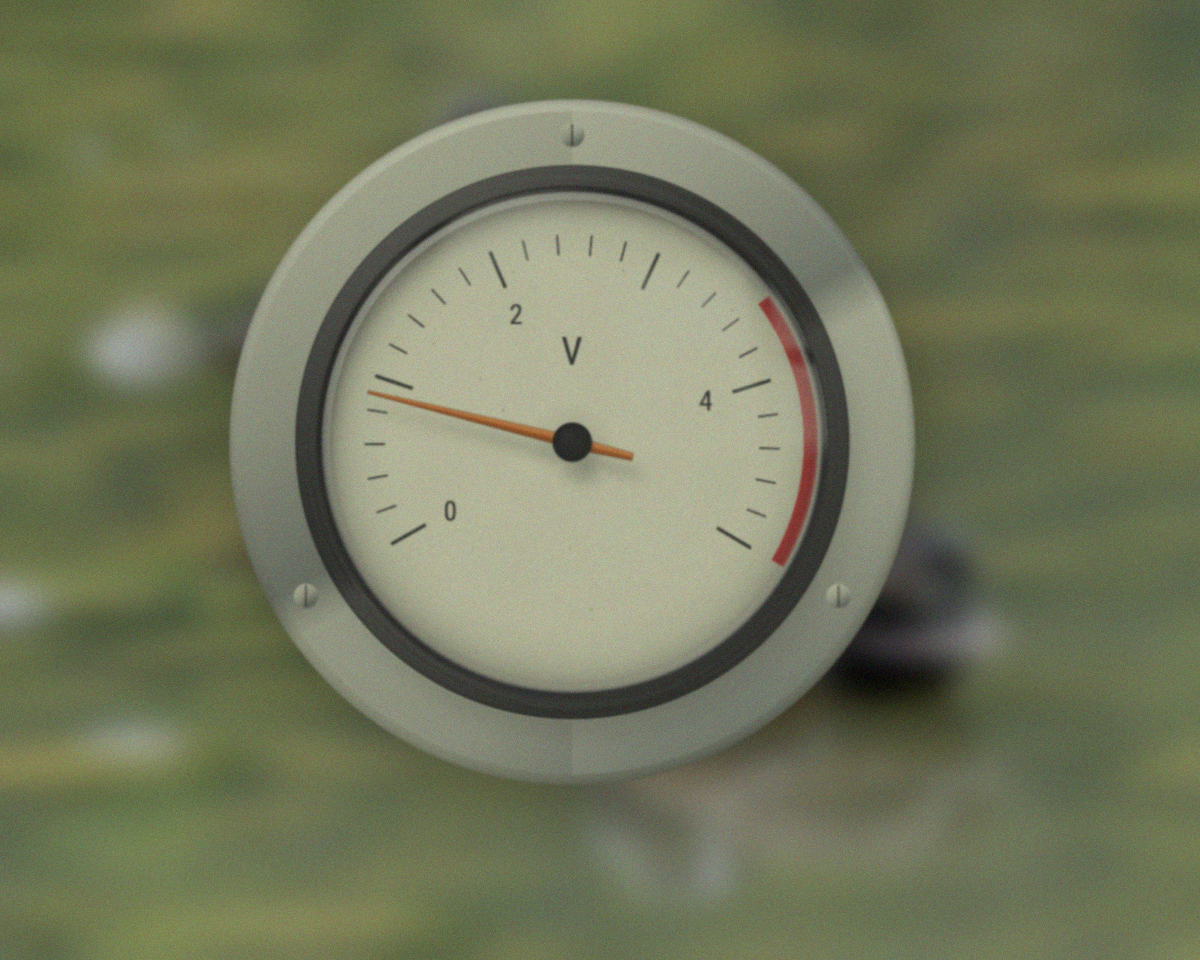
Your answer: 0.9 V
